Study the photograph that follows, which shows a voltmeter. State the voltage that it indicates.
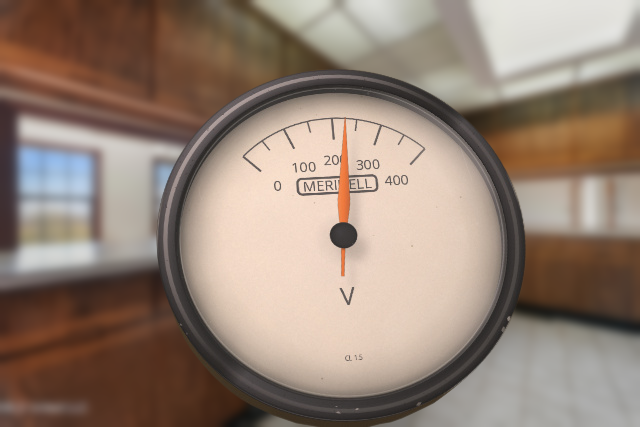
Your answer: 225 V
